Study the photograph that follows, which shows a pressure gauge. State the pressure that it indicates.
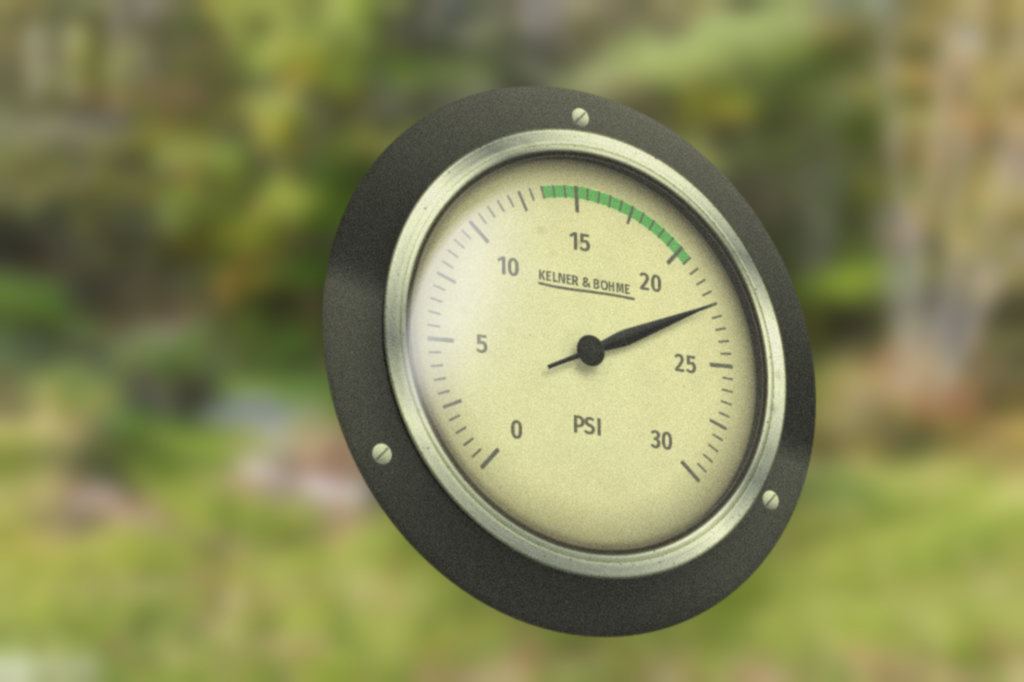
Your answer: 22.5 psi
